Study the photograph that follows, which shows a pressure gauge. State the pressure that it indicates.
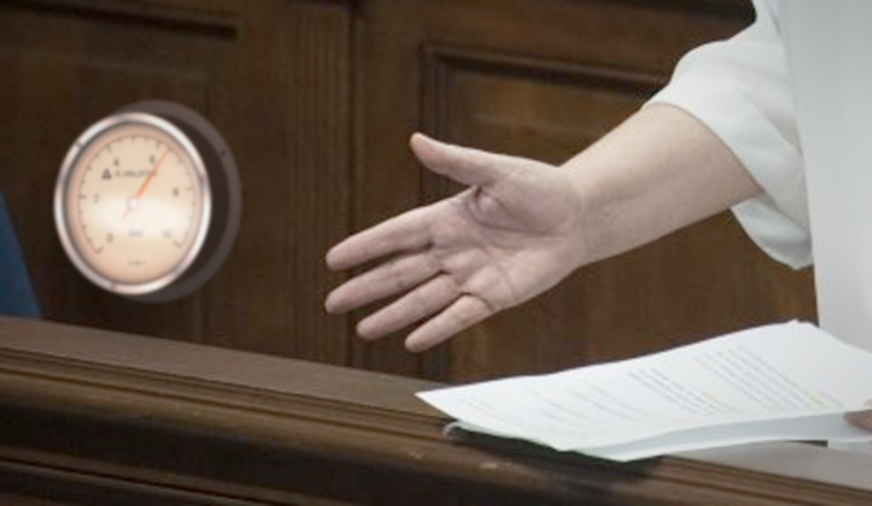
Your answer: 6.5 bar
